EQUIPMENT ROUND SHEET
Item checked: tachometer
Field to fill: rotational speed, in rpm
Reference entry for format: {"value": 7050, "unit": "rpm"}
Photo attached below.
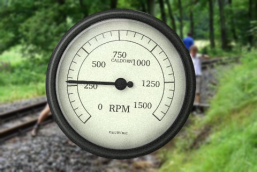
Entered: {"value": 275, "unit": "rpm"}
